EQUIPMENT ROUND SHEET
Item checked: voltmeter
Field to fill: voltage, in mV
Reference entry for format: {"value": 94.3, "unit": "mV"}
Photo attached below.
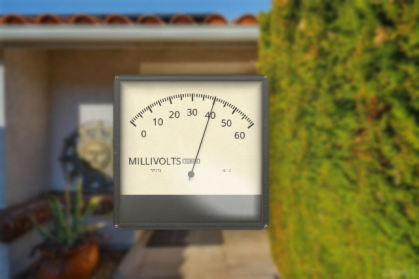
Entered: {"value": 40, "unit": "mV"}
